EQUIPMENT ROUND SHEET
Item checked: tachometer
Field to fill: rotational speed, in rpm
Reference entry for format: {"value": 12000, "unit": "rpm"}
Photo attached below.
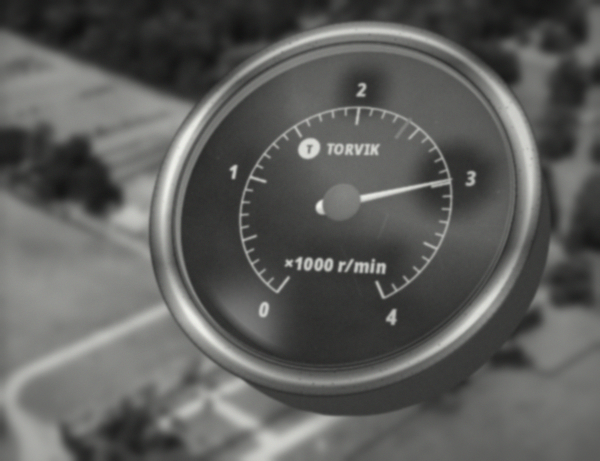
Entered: {"value": 3000, "unit": "rpm"}
